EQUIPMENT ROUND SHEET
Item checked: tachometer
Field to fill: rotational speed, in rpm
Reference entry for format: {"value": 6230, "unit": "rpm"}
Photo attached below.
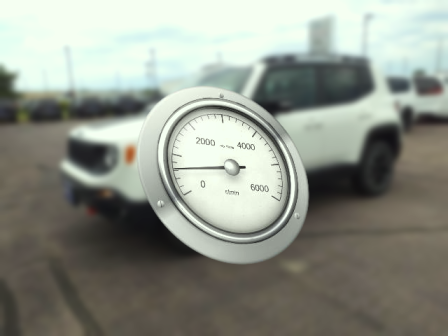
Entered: {"value": 600, "unit": "rpm"}
